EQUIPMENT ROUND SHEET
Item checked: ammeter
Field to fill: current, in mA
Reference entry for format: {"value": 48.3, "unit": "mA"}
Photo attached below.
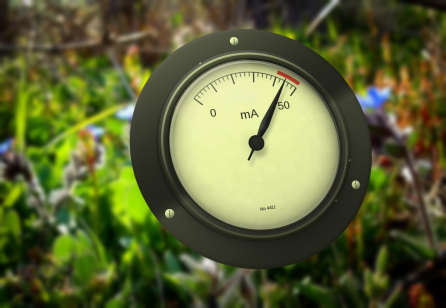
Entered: {"value": 44, "unit": "mA"}
